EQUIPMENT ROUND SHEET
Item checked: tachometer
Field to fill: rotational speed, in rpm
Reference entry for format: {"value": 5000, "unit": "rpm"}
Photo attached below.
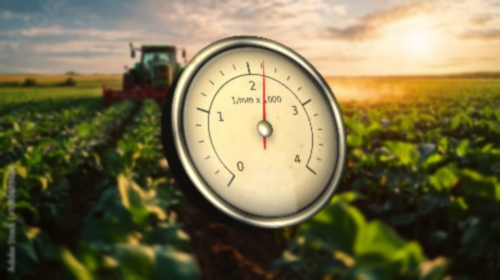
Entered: {"value": 2200, "unit": "rpm"}
